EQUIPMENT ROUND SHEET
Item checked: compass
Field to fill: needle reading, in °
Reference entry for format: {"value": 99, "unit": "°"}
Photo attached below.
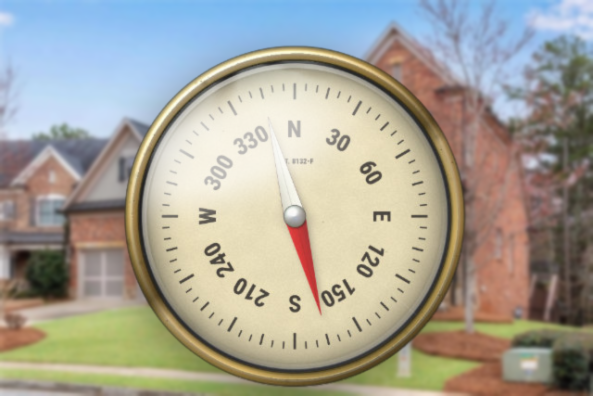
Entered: {"value": 165, "unit": "°"}
